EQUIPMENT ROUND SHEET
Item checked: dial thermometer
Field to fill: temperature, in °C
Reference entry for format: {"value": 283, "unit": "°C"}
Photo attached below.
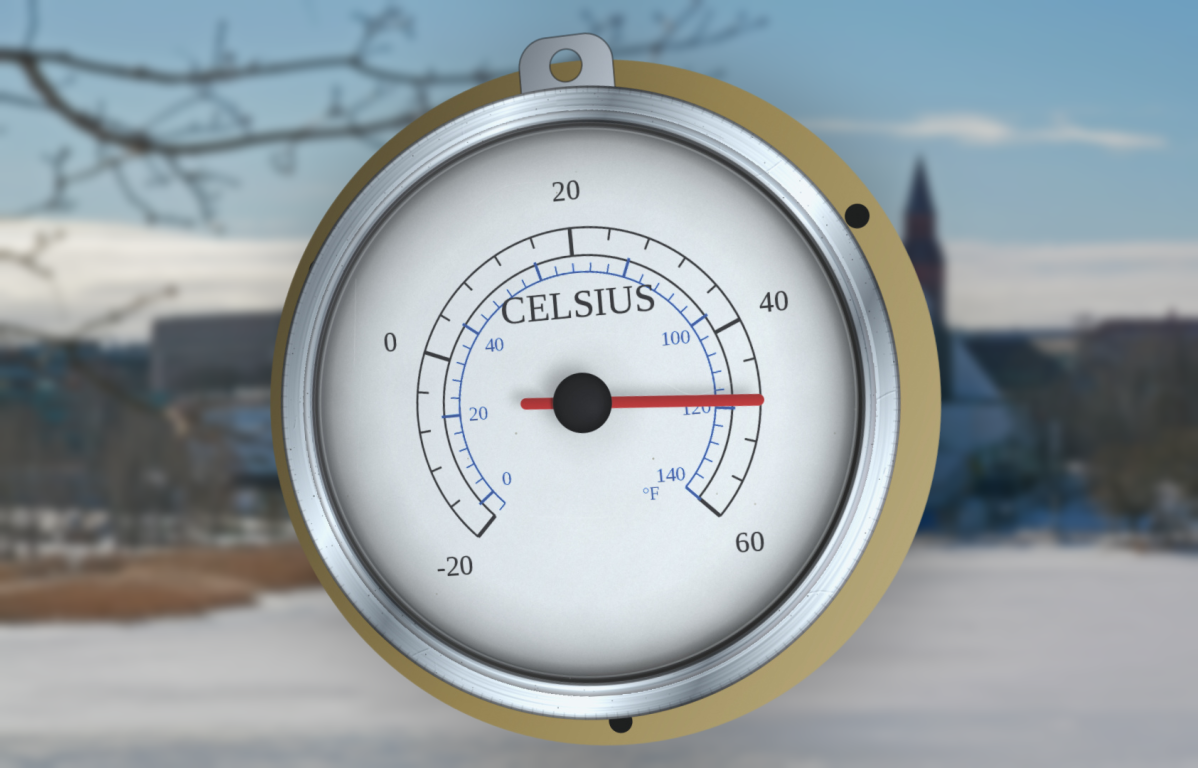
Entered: {"value": 48, "unit": "°C"}
